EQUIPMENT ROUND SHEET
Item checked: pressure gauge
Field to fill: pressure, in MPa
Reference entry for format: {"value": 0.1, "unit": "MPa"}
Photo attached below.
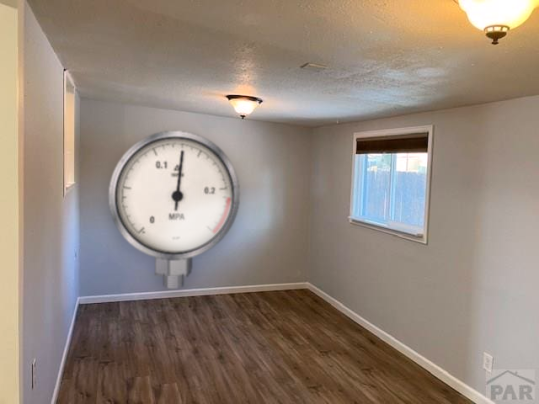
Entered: {"value": 0.13, "unit": "MPa"}
